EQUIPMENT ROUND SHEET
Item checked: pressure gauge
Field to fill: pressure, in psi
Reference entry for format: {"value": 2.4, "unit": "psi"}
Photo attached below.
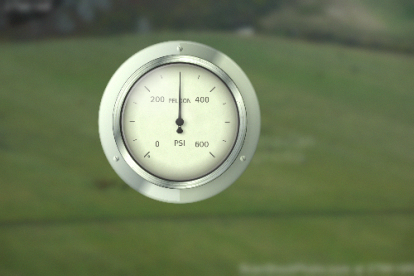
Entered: {"value": 300, "unit": "psi"}
